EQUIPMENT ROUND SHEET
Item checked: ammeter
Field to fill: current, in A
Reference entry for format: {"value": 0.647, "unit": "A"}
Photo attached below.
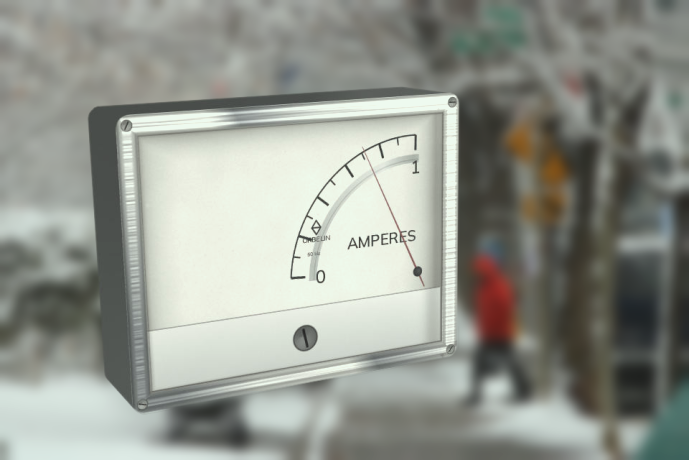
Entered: {"value": 0.7, "unit": "A"}
